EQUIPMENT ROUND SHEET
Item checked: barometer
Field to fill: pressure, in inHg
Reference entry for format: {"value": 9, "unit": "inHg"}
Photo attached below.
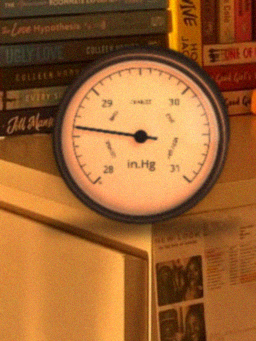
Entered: {"value": 28.6, "unit": "inHg"}
